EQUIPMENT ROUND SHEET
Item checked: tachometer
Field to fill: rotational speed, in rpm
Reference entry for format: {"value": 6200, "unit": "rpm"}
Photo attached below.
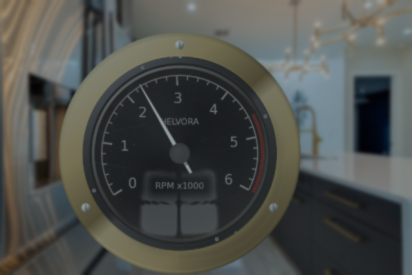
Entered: {"value": 2300, "unit": "rpm"}
